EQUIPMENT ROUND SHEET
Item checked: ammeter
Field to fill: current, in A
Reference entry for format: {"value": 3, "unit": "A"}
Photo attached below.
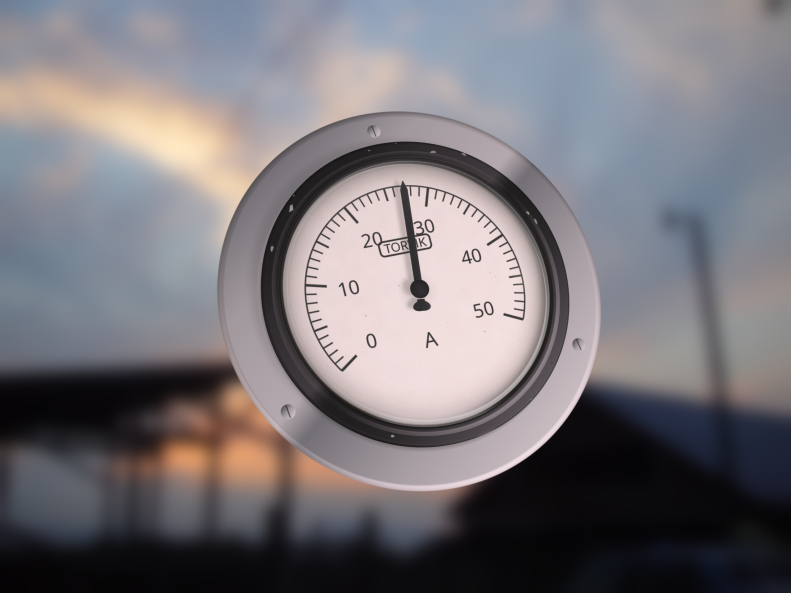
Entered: {"value": 27, "unit": "A"}
